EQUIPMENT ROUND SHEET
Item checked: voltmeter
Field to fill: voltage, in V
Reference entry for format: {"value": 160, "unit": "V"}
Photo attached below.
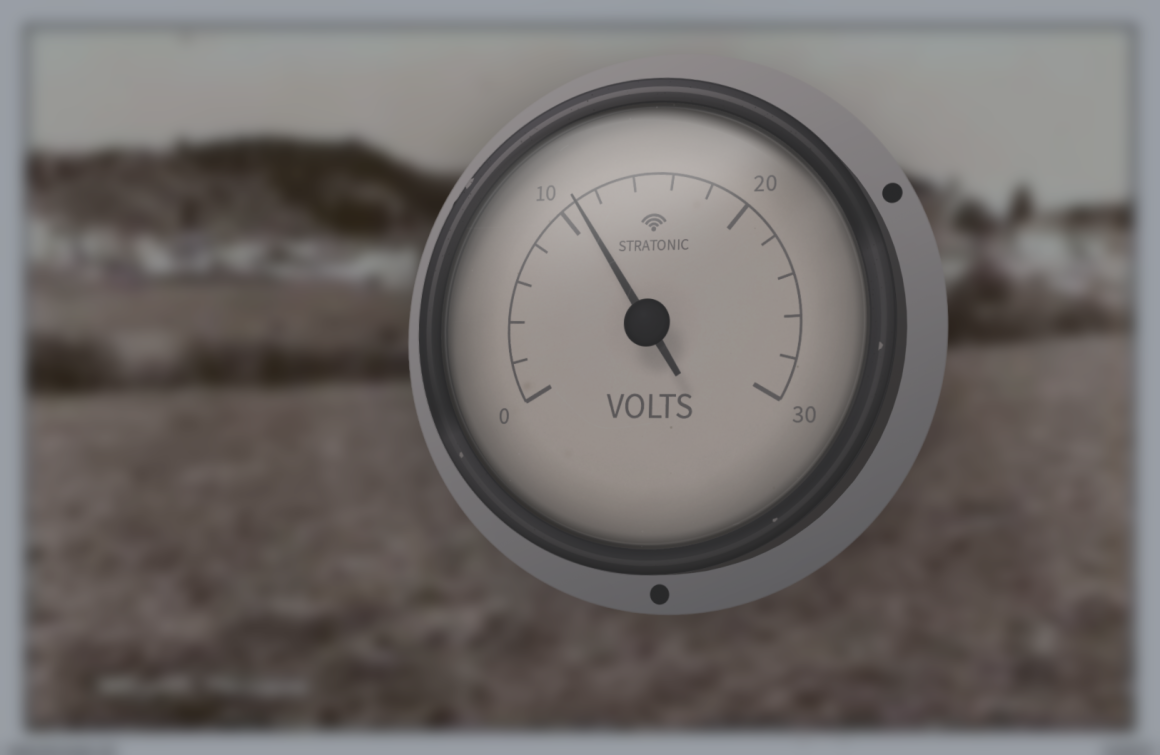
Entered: {"value": 11, "unit": "V"}
